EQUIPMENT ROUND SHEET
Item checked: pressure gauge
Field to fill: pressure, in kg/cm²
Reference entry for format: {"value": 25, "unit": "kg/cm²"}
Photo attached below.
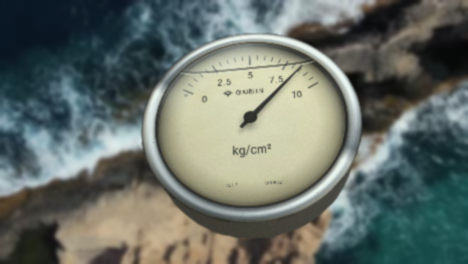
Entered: {"value": 8.5, "unit": "kg/cm²"}
